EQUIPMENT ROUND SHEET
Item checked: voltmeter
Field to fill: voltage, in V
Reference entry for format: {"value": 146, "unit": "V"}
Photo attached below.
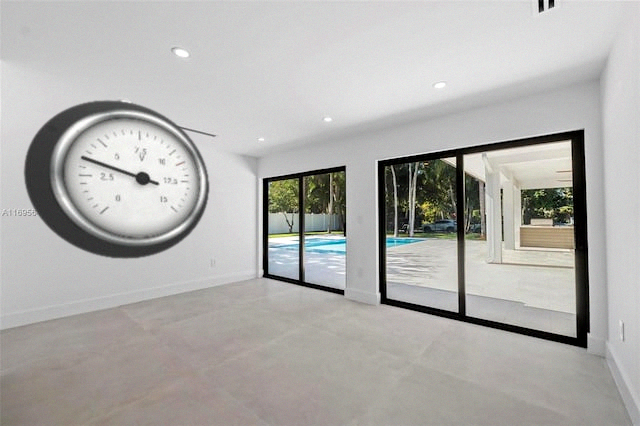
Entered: {"value": 3.5, "unit": "V"}
